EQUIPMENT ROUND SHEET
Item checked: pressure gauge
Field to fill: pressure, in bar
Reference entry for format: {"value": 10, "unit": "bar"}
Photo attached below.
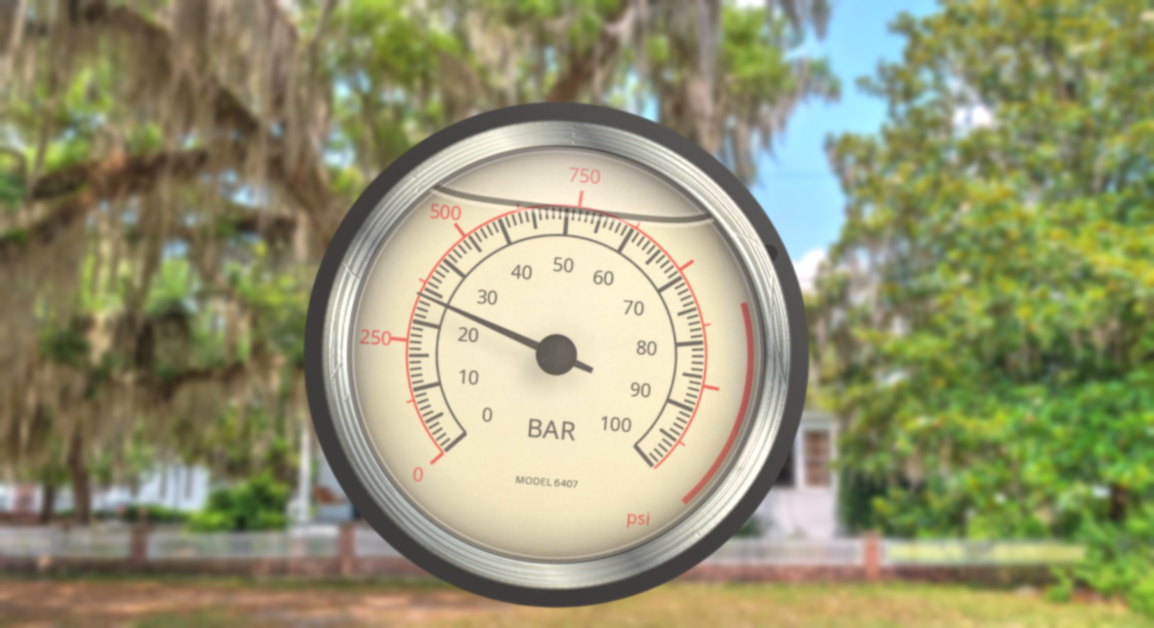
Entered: {"value": 24, "unit": "bar"}
